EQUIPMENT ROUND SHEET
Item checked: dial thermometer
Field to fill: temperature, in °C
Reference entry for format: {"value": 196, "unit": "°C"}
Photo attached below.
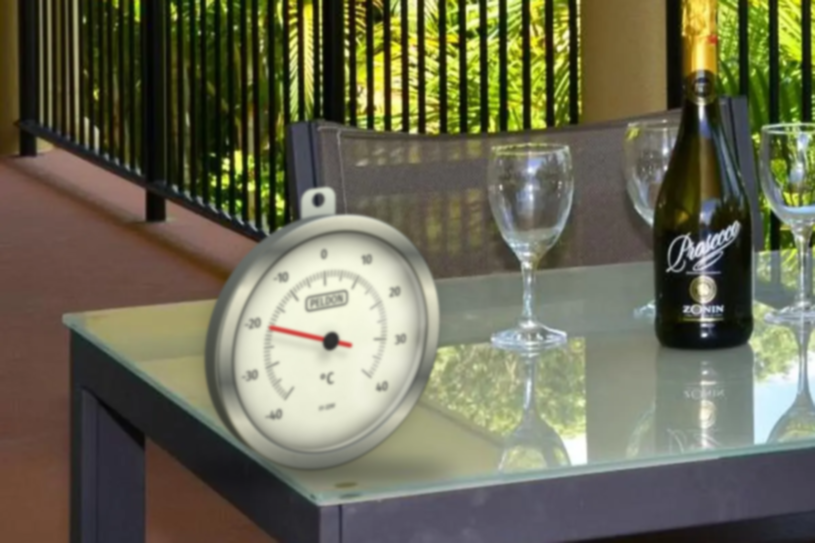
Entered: {"value": -20, "unit": "°C"}
